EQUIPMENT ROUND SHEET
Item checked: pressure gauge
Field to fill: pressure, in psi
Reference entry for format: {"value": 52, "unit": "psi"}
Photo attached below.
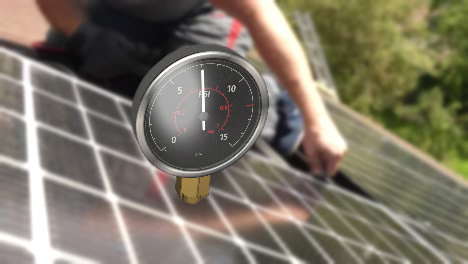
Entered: {"value": 7, "unit": "psi"}
